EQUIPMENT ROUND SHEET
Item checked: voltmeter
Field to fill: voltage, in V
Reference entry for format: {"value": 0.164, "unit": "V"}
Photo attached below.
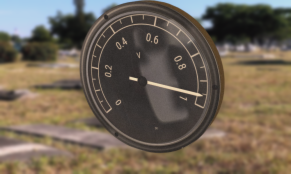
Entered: {"value": 0.95, "unit": "V"}
